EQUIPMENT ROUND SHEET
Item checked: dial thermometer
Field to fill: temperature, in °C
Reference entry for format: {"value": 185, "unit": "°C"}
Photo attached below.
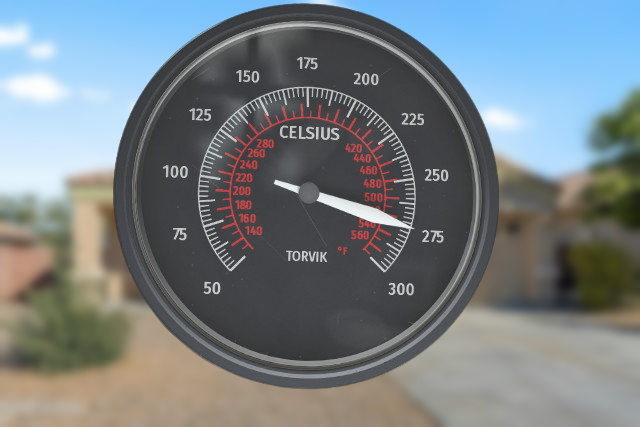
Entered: {"value": 275, "unit": "°C"}
